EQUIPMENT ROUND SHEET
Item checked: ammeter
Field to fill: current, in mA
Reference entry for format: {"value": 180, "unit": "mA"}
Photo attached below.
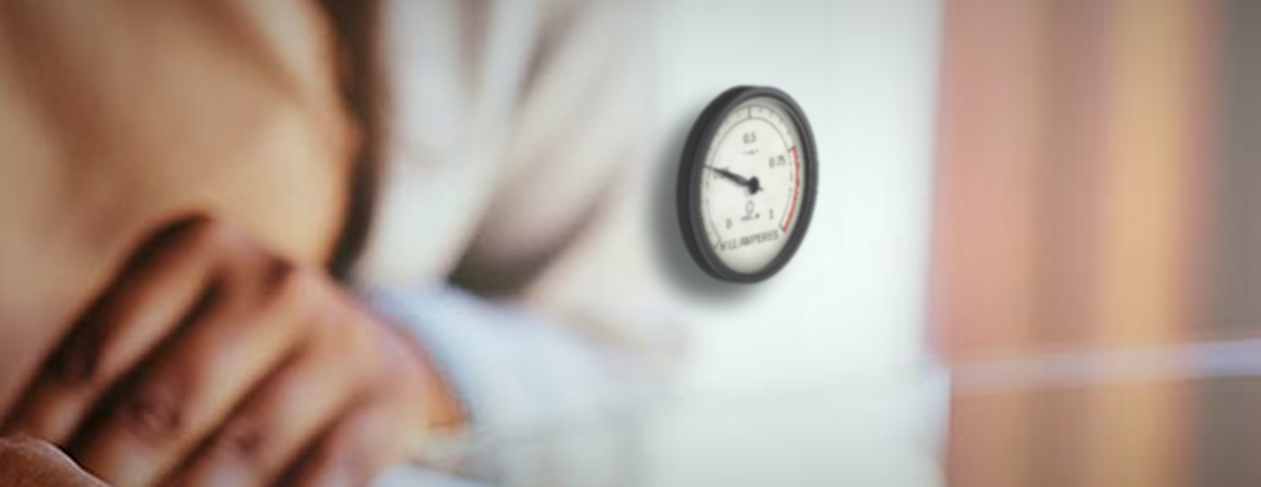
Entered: {"value": 0.25, "unit": "mA"}
